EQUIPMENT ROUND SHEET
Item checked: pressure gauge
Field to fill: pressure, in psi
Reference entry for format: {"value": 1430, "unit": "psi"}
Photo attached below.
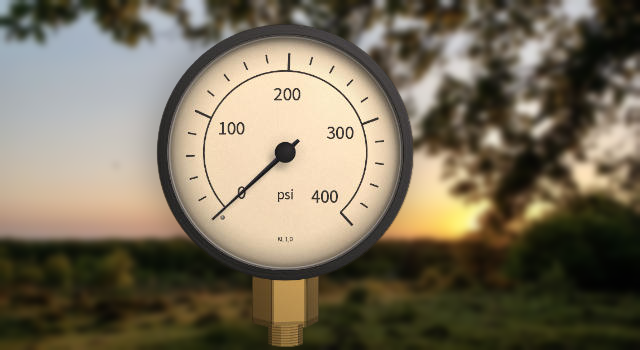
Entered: {"value": 0, "unit": "psi"}
